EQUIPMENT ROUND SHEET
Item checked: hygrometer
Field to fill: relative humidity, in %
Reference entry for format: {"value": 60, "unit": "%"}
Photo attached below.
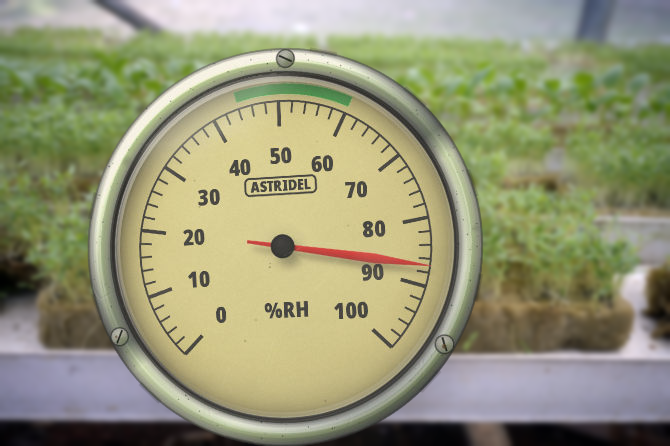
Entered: {"value": 87, "unit": "%"}
